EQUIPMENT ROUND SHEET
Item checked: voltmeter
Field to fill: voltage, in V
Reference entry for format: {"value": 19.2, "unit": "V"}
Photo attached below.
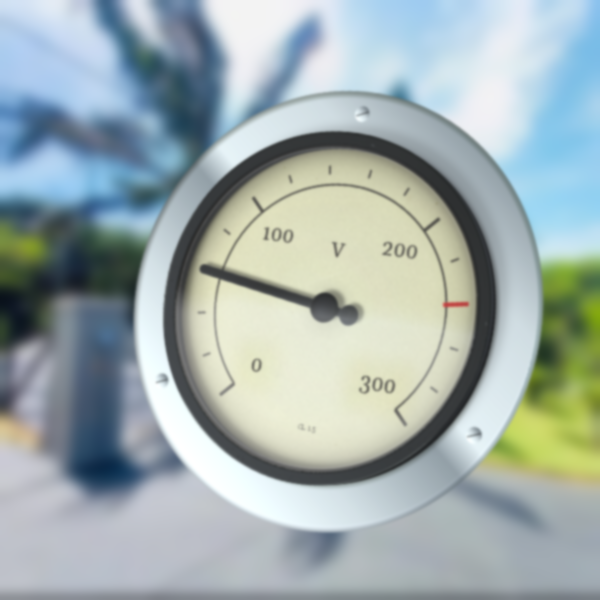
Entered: {"value": 60, "unit": "V"}
